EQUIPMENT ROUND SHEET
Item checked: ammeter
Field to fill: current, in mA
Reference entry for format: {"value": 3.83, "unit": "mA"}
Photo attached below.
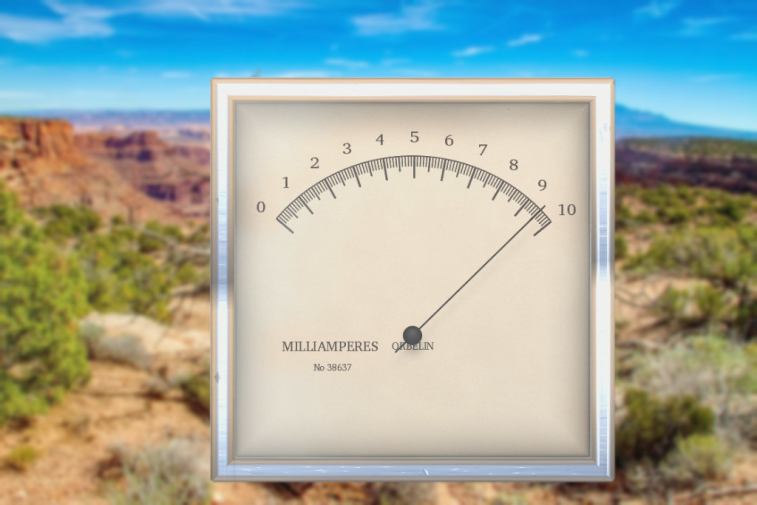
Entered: {"value": 9.5, "unit": "mA"}
